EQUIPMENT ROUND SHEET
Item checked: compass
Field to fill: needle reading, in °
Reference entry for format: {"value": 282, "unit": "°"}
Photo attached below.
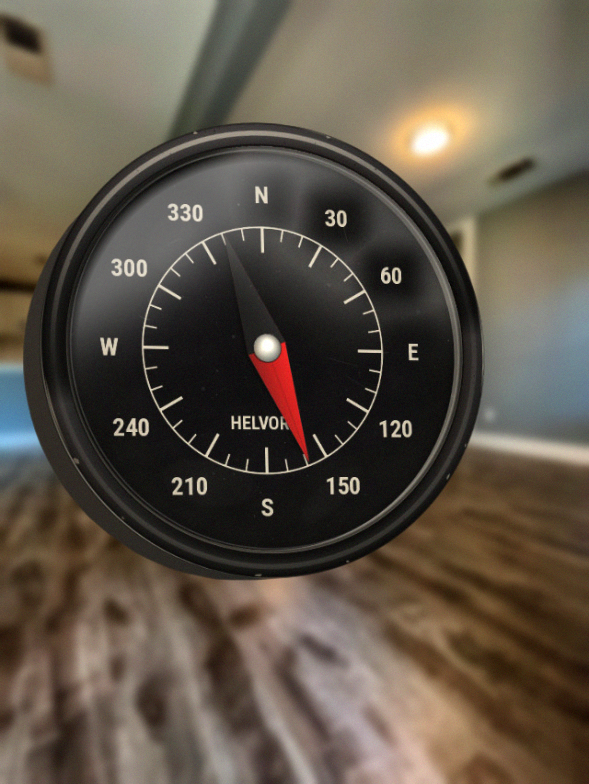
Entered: {"value": 160, "unit": "°"}
